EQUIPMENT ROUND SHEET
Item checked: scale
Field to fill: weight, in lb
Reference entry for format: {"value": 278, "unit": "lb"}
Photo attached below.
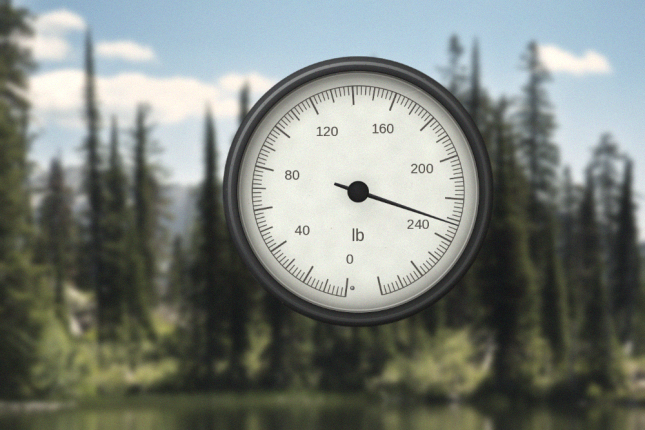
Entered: {"value": 232, "unit": "lb"}
